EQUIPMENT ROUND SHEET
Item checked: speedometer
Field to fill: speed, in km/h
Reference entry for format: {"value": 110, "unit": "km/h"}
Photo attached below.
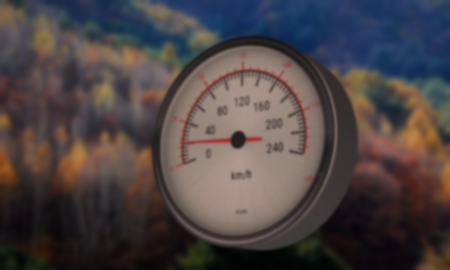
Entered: {"value": 20, "unit": "km/h"}
